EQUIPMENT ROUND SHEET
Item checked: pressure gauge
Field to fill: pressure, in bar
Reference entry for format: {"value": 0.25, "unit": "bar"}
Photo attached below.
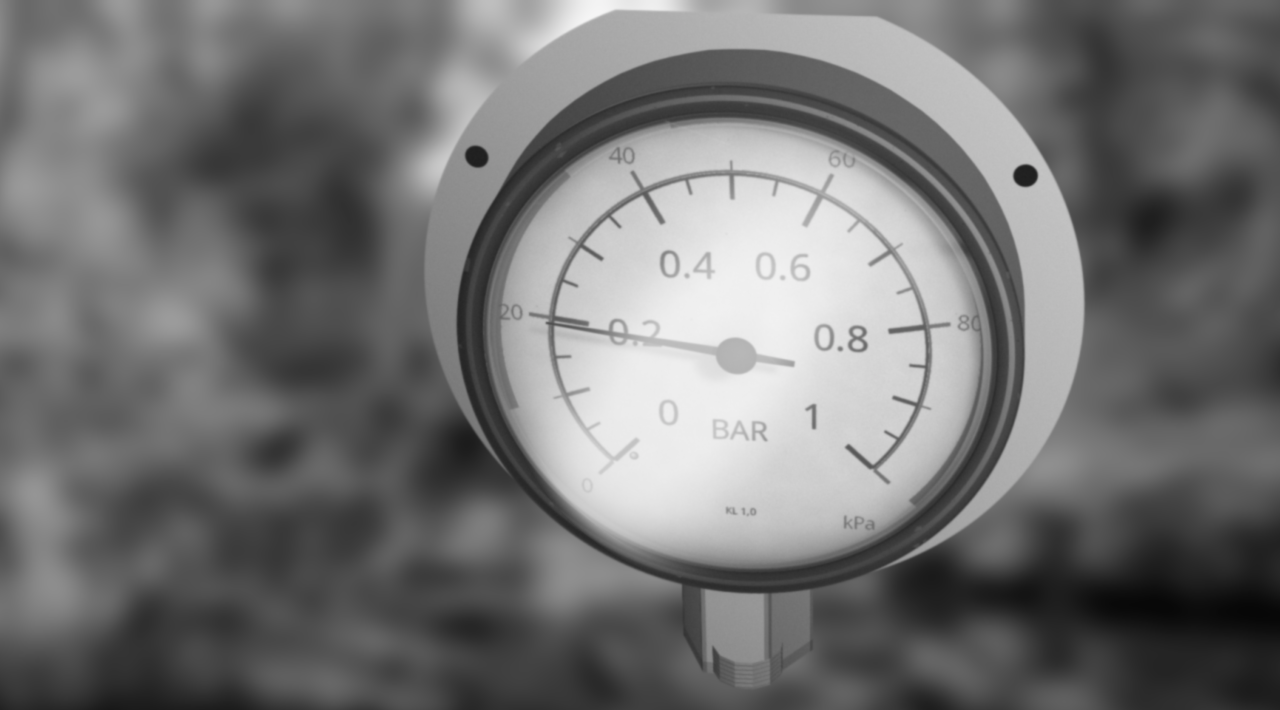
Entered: {"value": 0.2, "unit": "bar"}
